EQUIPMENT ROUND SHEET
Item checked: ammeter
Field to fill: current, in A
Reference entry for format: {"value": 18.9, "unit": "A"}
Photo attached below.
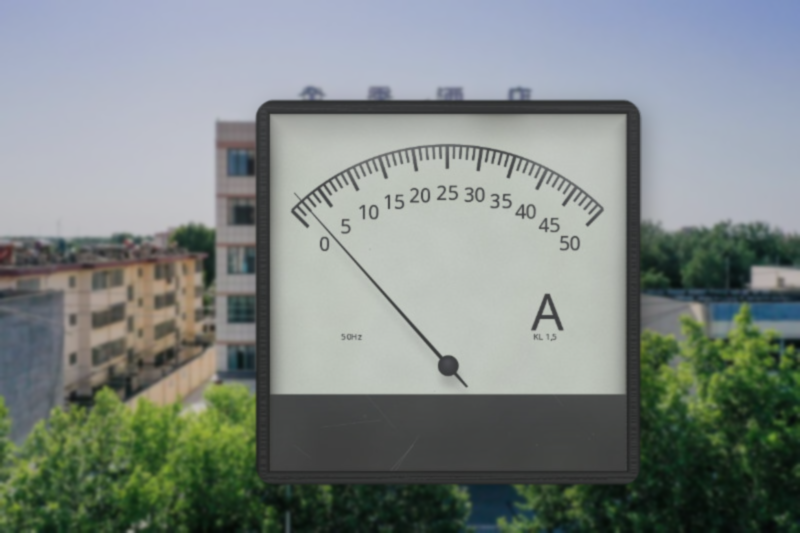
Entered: {"value": 2, "unit": "A"}
